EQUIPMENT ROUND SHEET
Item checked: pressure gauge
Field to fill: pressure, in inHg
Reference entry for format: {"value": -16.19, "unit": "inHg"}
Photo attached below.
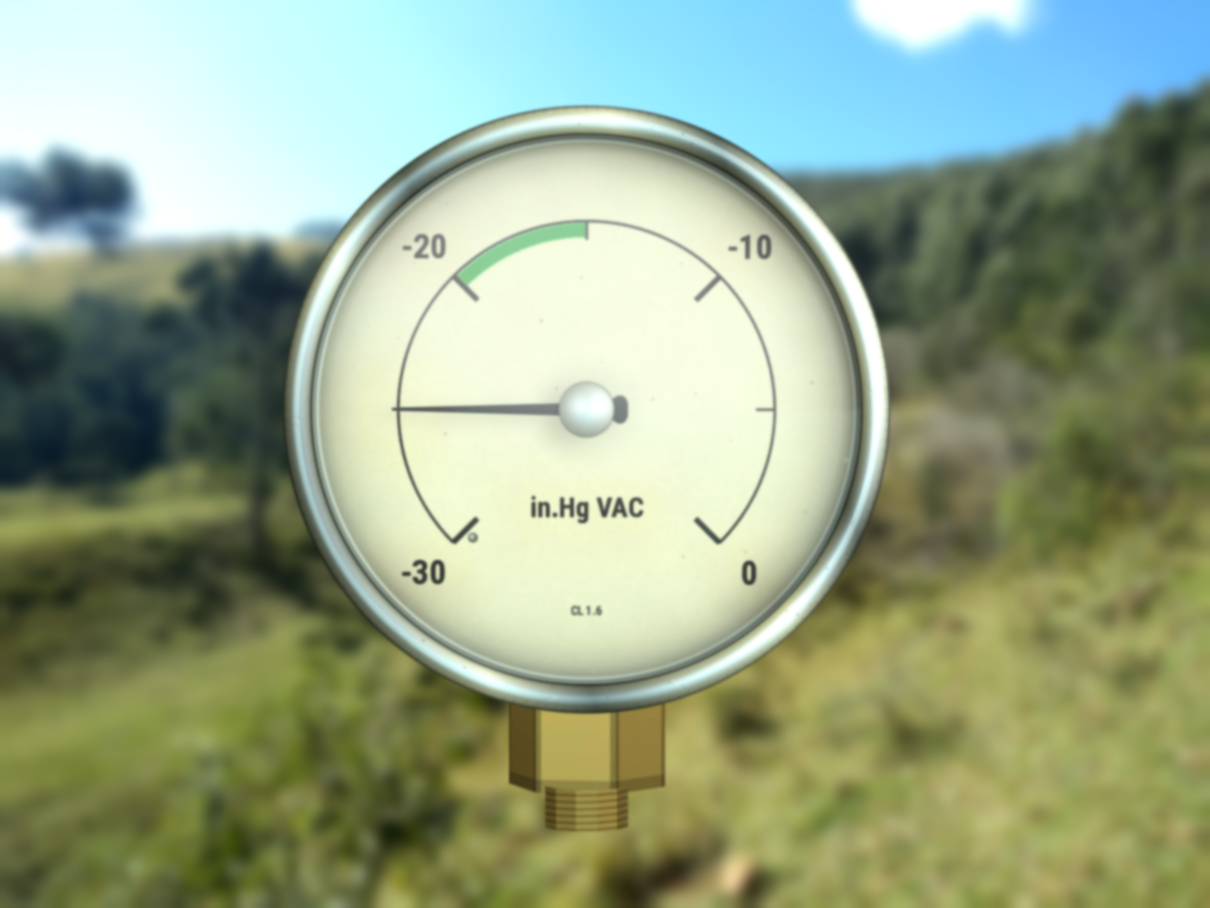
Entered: {"value": -25, "unit": "inHg"}
